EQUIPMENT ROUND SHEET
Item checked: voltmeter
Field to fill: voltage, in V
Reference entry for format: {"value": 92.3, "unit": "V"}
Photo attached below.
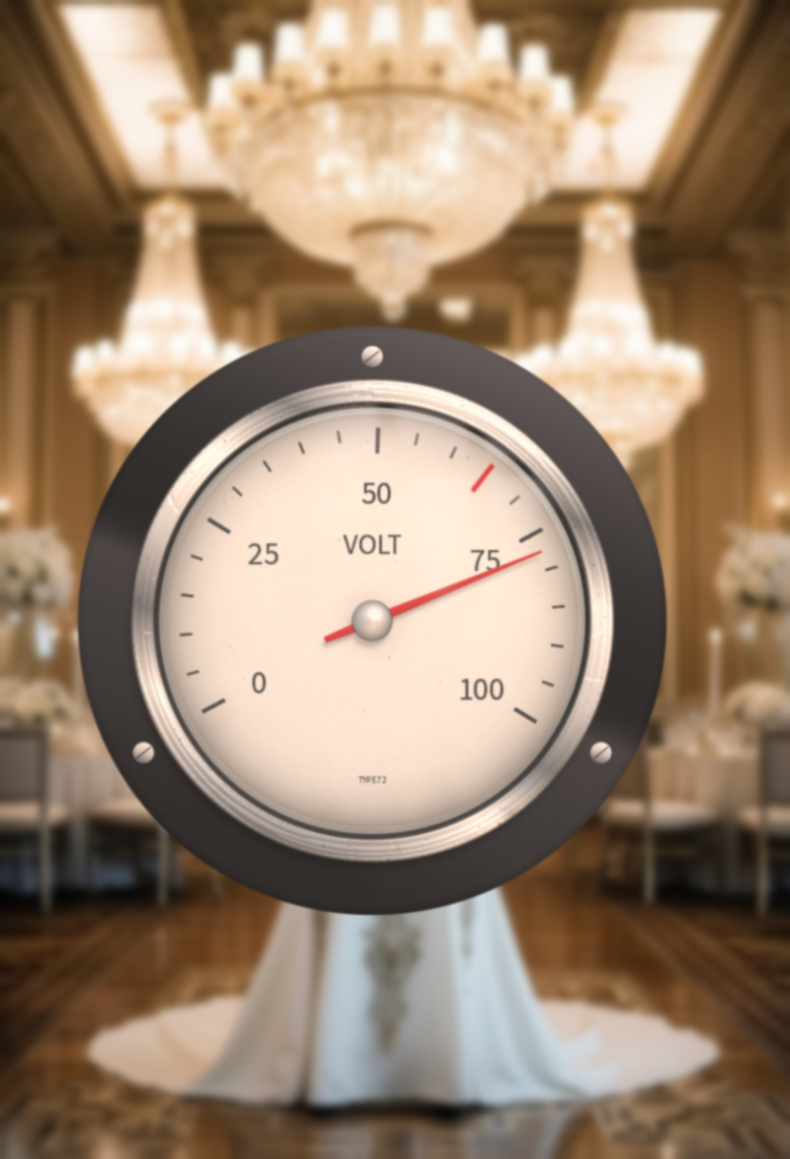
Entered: {"value": 77.5, "unit": "V"}
